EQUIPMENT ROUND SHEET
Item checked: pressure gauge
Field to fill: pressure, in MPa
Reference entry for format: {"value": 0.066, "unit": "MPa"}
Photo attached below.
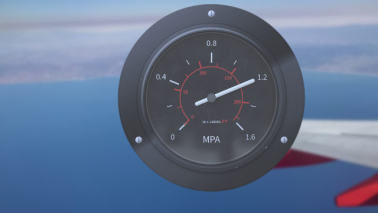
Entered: {"value": 1.2, "unit": "MPa"}
